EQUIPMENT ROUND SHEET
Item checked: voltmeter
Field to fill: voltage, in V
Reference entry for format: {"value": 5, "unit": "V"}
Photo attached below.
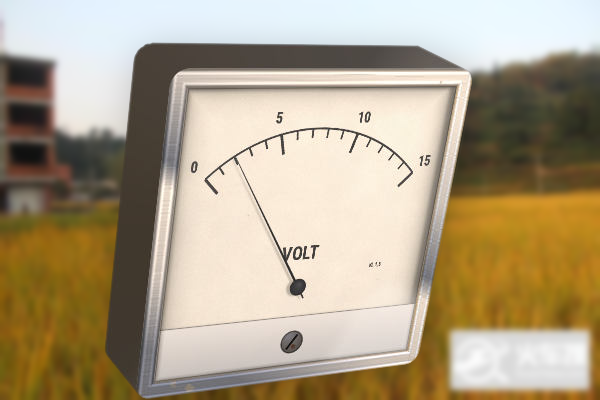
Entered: {"value": 2, "unit": "V"}
